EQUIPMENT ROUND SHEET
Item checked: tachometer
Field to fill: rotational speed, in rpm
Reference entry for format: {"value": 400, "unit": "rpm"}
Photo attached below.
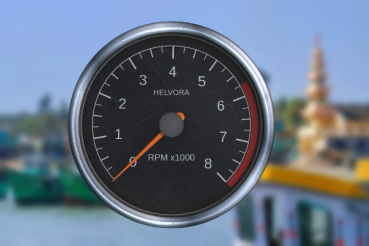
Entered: {"value": 0, "unit": "rpm"}
